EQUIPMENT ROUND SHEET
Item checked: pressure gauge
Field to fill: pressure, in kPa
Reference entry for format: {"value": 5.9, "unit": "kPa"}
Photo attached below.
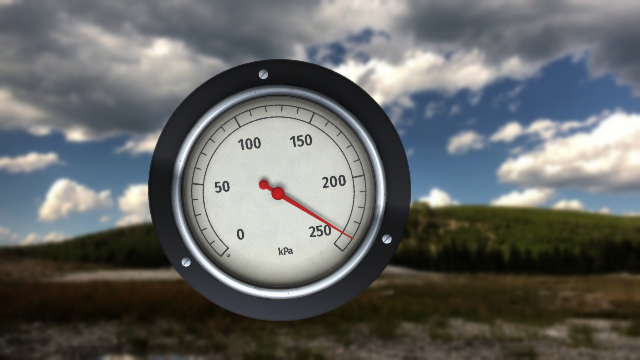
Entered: {"value": 240, "unit": "kPa"}
